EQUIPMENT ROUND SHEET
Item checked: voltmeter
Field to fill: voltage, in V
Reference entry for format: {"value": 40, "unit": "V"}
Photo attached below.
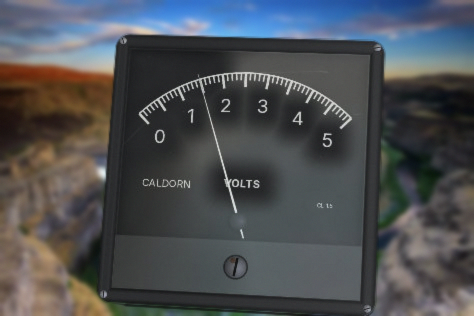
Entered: {"value": 1.5, "unit": "V"}
